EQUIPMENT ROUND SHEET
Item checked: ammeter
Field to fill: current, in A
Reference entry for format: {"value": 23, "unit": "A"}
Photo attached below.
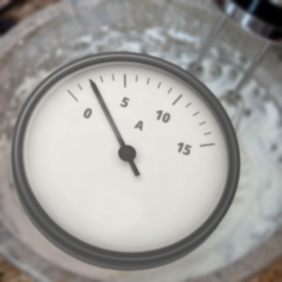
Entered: {"value": 2, "unit": "A"}
